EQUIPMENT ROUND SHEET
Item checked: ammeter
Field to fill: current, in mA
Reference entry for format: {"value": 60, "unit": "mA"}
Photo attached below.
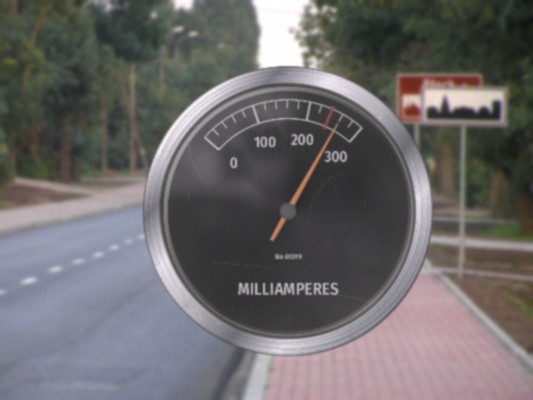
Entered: {"value": 260, "unit": "mA"}
